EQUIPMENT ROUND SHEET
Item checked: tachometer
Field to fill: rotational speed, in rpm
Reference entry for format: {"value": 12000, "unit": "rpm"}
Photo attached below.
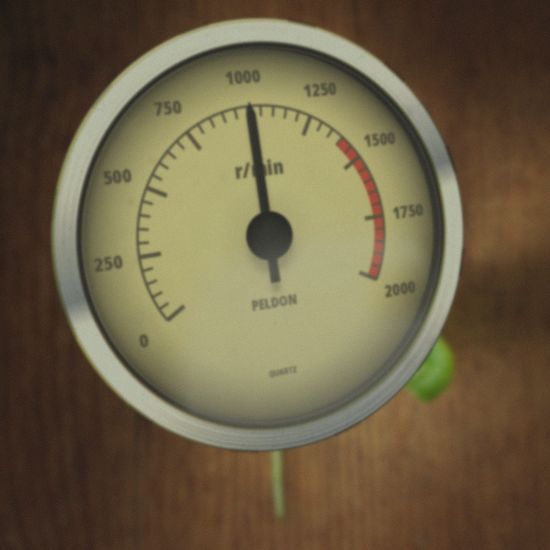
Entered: {"value": 1000, "unit": "rpm"}
